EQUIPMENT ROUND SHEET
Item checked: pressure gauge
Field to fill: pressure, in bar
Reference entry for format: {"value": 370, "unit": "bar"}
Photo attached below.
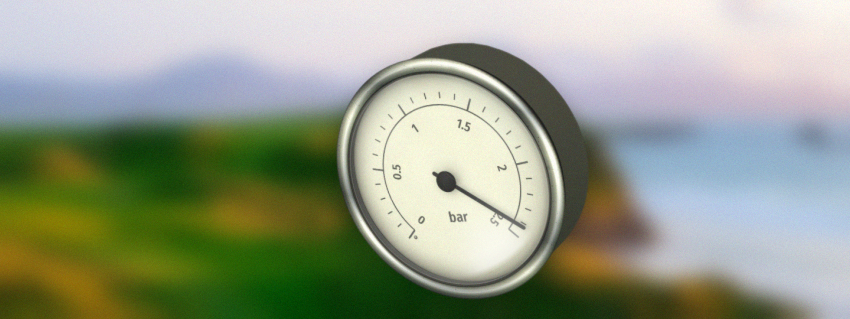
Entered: {"value": 2.4, "unit": "bar"}
